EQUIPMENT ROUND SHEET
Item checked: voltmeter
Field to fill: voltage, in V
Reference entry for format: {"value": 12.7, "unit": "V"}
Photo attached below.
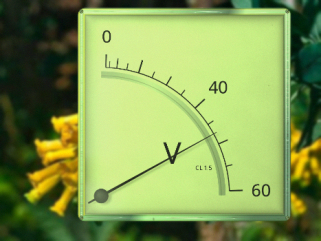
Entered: {"value": 47.5, "unit": "V"}
